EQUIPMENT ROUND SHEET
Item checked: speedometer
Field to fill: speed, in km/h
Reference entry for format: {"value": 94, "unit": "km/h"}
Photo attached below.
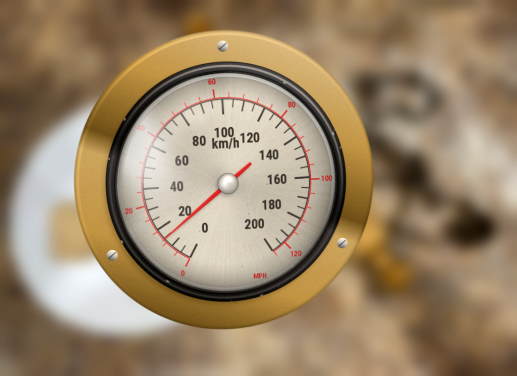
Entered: {"value": 15, "unit": "km/h"}
